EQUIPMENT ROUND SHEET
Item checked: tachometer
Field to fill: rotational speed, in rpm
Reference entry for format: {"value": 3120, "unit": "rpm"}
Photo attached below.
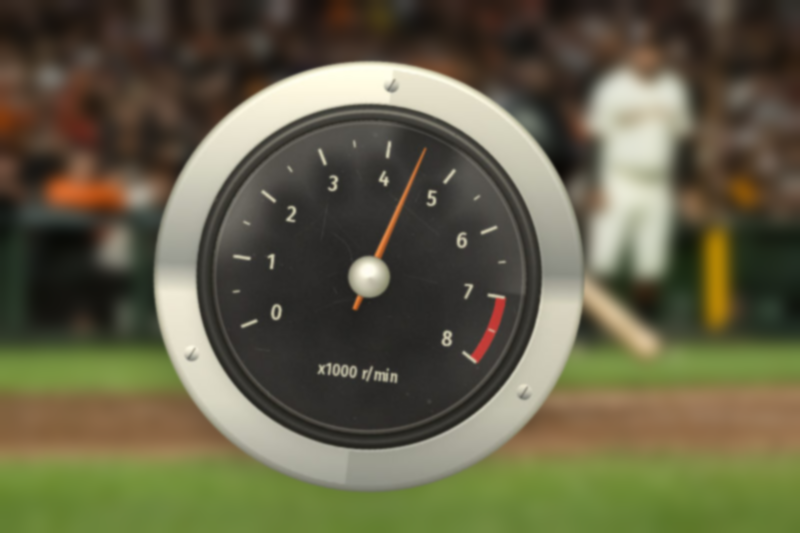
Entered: {"value": 4500, "unit": "rpm"}
